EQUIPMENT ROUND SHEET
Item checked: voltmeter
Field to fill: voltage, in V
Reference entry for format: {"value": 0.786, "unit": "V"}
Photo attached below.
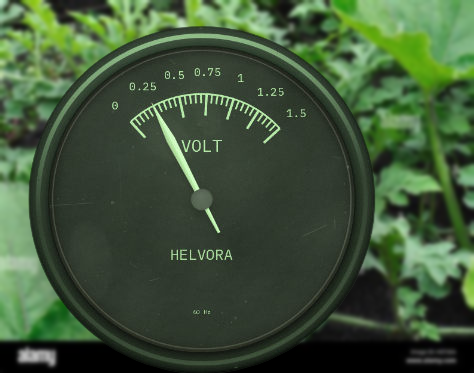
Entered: {"value": 0.25, "unit": "V"}
